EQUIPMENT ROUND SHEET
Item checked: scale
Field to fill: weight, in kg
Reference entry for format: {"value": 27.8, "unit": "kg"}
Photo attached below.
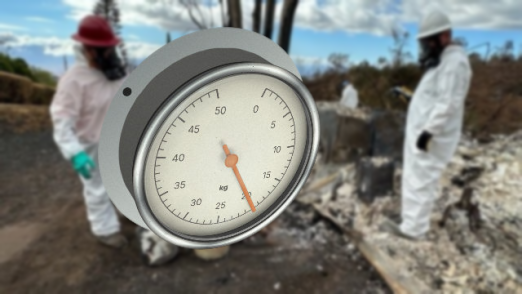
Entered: {"value": 20, "unit": "kg"}
